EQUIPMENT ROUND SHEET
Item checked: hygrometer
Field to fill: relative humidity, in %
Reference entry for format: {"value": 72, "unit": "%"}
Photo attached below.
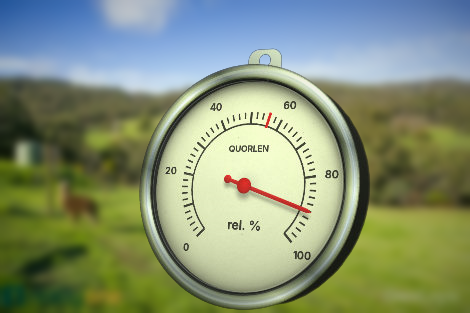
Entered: {"value": 90, "unit": "%"}
